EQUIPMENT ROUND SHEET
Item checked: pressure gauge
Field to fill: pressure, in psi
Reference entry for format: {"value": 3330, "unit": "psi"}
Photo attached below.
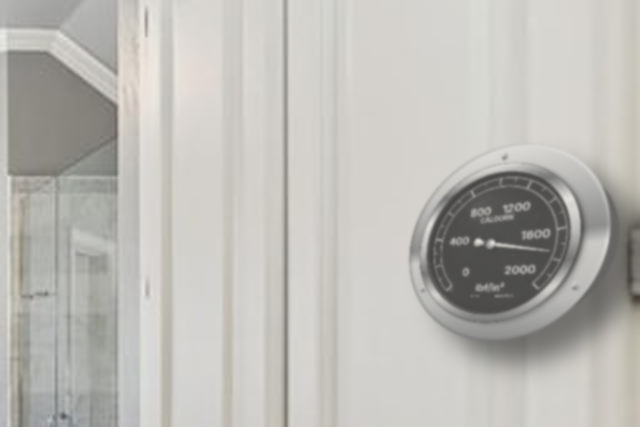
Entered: {"value": 1750, "unit": "psi"}
